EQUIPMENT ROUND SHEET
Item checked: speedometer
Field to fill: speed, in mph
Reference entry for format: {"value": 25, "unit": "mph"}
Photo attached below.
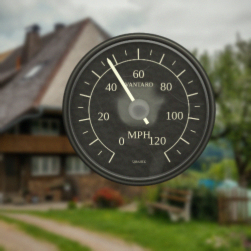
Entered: {"value": 47.5, "unit": "mph"}
